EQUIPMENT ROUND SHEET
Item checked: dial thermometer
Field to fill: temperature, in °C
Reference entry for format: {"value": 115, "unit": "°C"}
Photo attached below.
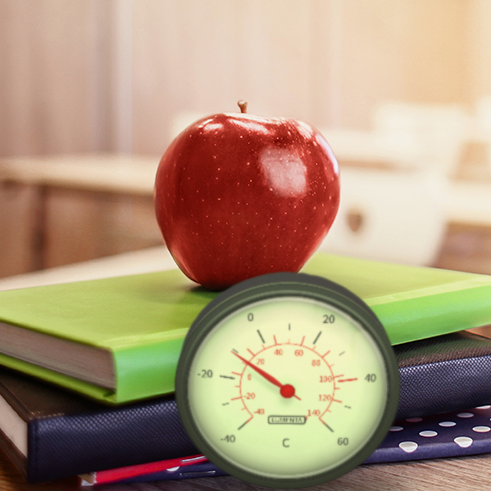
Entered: {"value": -10, "unit": "°C"}
